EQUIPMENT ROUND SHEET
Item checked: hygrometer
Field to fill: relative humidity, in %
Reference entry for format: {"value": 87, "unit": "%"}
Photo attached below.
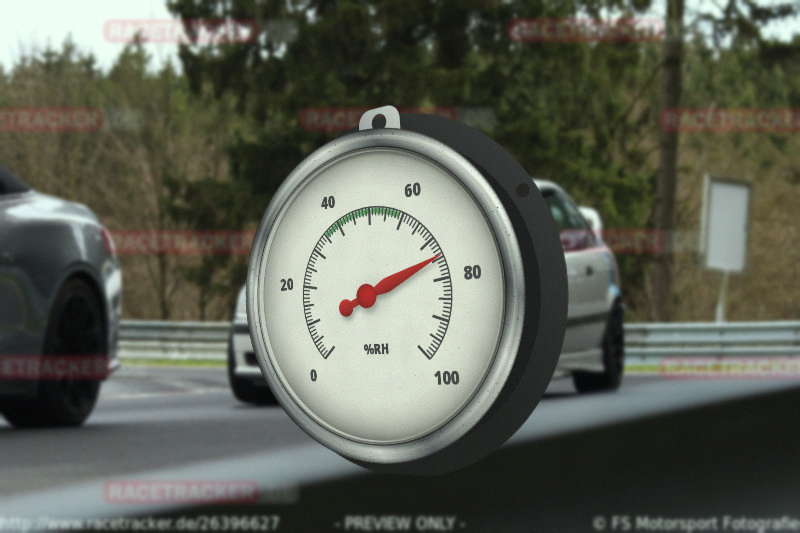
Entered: {"value": 75, "unit": "%"}
